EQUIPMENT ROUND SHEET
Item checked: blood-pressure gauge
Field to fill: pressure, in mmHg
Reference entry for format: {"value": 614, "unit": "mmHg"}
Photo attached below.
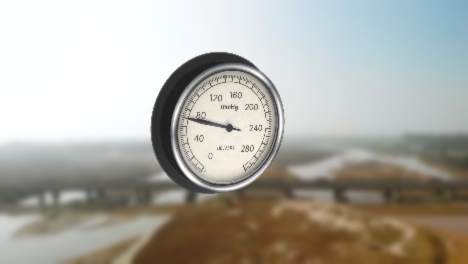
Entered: {"value": 70, "unit": "mmHg"}
